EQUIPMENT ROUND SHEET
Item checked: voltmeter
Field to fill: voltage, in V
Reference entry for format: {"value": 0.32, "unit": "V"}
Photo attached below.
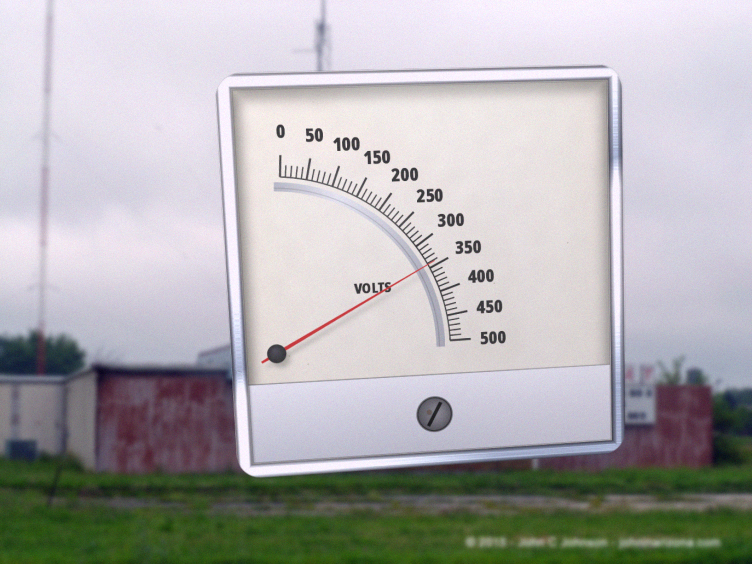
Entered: {"value": 340, "unit": "V"}
